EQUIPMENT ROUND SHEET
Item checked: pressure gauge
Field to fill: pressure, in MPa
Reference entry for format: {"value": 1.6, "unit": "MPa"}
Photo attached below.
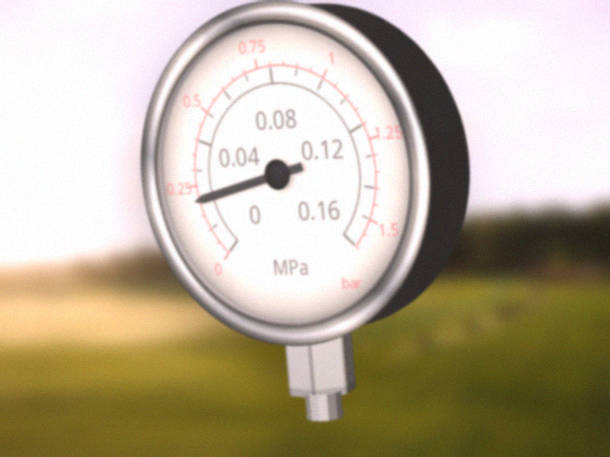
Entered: {"value": 0.02, "unit": "MPa"}
